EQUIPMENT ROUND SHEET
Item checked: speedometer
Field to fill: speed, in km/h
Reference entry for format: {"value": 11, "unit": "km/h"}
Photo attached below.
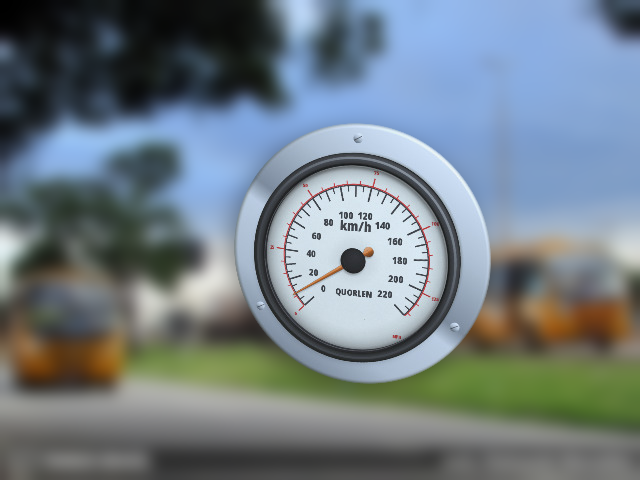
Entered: {"value": 10, "unit": "km/h"}
